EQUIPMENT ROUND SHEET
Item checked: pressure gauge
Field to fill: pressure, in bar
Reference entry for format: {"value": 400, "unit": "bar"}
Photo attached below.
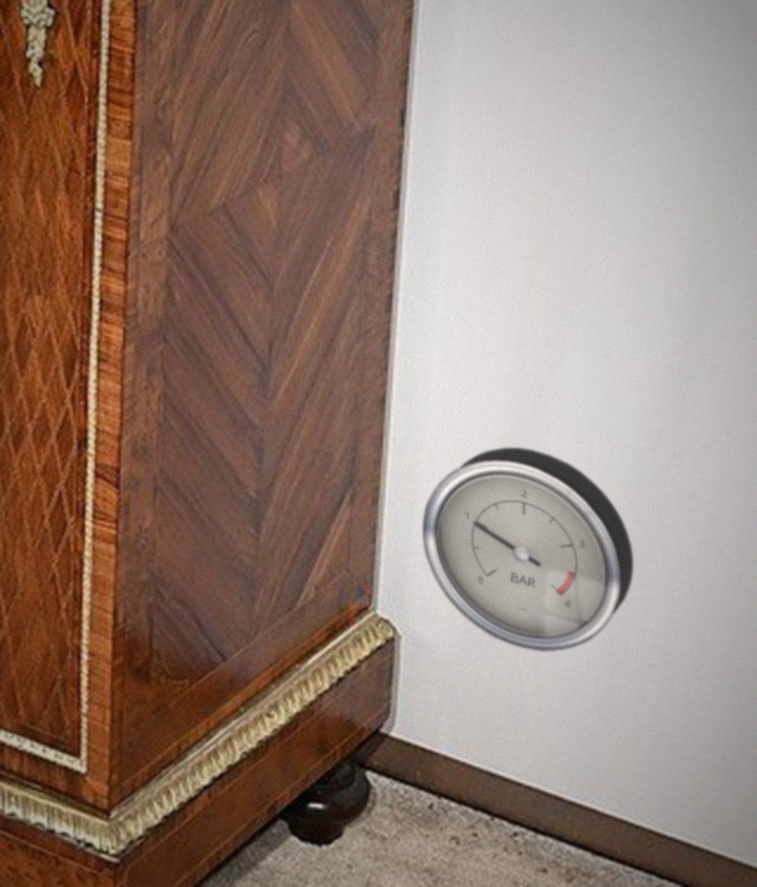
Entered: {"value": 1, "unit": "bar"}
